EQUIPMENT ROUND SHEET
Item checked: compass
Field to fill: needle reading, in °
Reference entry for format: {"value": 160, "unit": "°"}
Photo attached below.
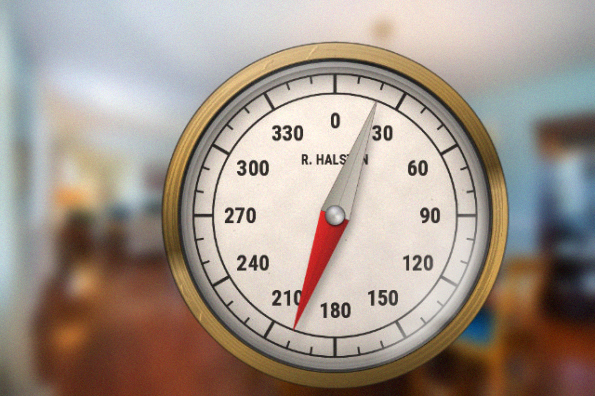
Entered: {"value": 200, "unit": "°"}
